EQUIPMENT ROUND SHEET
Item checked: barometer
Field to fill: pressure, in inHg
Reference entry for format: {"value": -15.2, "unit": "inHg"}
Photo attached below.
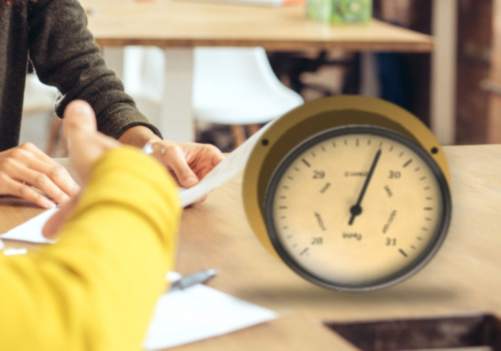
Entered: {"value": 29.7, "unit": "inHg"}
